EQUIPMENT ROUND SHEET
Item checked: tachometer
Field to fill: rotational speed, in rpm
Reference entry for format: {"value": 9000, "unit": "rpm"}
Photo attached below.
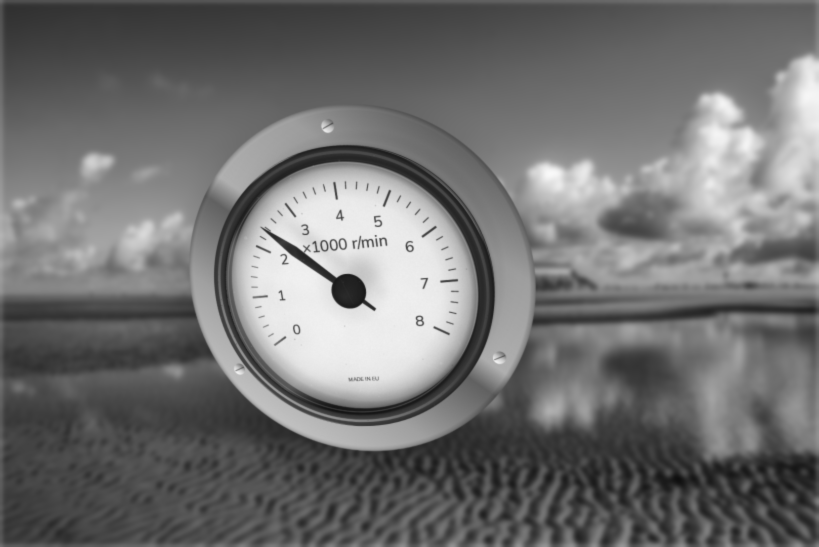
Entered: {"value": 2400, "unit": "rpm"}
